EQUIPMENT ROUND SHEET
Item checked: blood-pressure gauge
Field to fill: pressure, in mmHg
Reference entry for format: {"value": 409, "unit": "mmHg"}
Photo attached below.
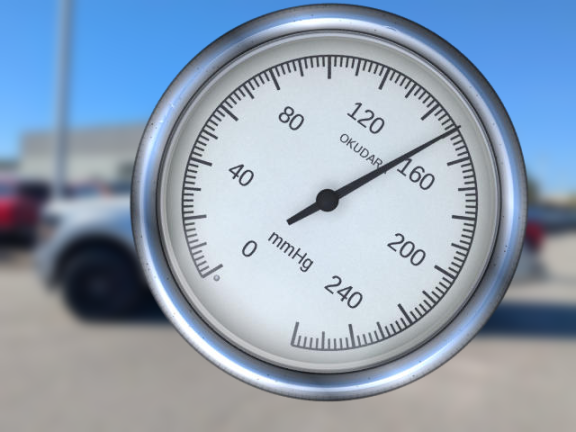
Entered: {"value": 150, "unit": "mmHg"}
